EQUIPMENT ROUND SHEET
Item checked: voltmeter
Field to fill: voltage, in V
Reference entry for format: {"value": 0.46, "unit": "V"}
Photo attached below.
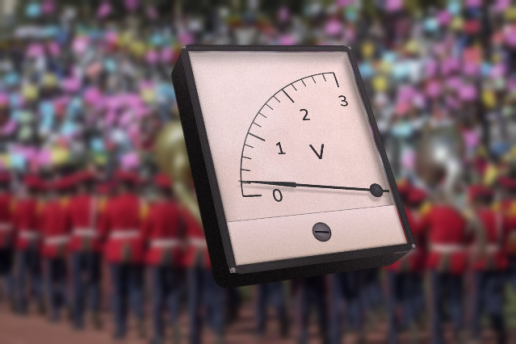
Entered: {"value": 0.2, "unit": "V"}
